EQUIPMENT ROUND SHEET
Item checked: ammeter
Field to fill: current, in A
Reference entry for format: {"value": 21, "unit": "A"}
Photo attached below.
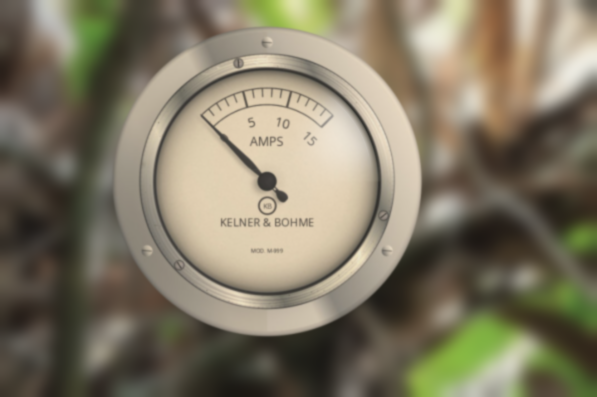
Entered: {"value": 0, "unit": "A"}
